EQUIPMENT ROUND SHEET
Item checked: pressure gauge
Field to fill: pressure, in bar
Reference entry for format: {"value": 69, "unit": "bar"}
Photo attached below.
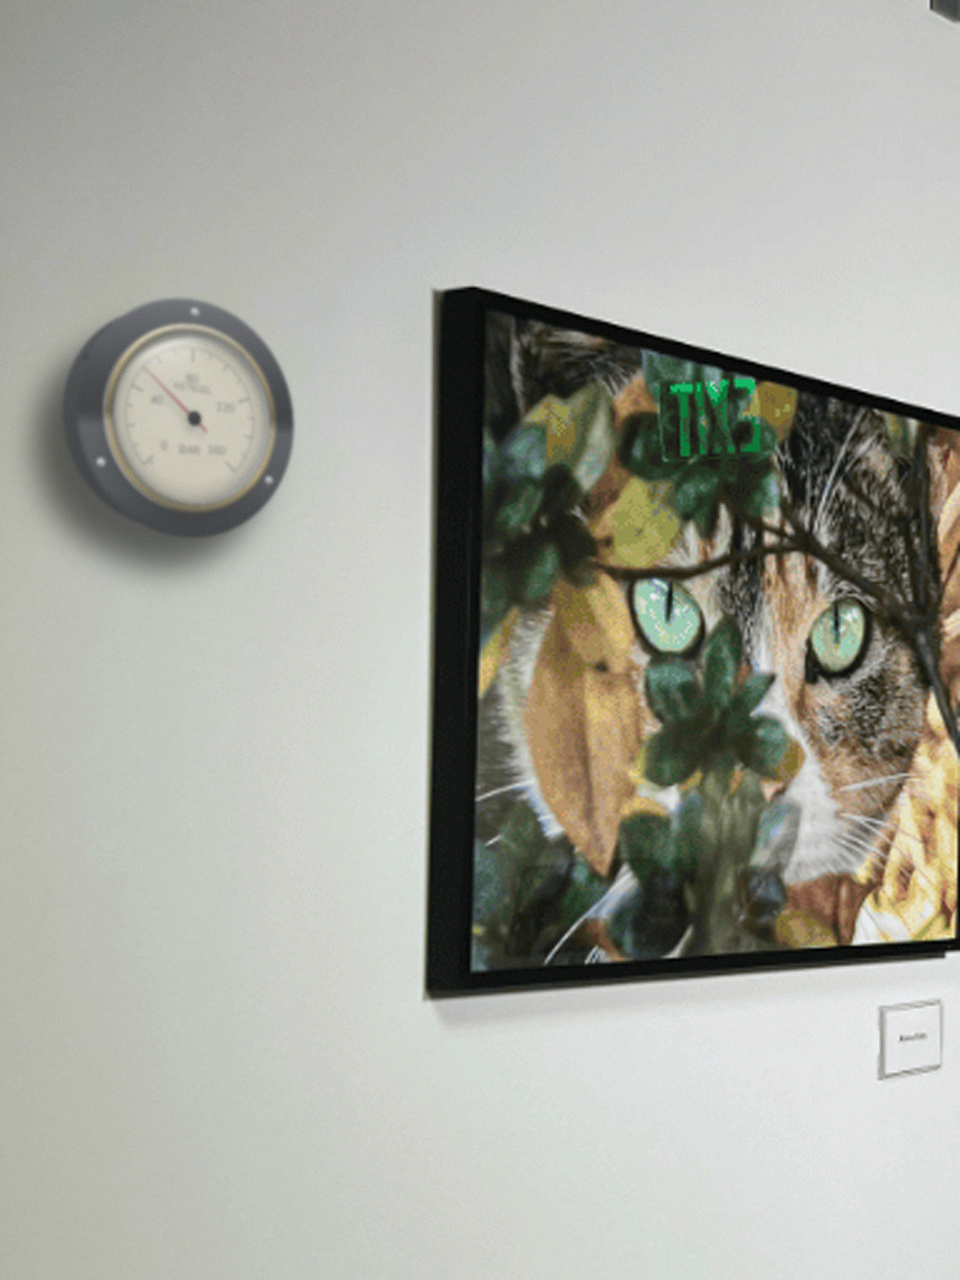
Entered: {"value": 50, "unit": "bar"}
